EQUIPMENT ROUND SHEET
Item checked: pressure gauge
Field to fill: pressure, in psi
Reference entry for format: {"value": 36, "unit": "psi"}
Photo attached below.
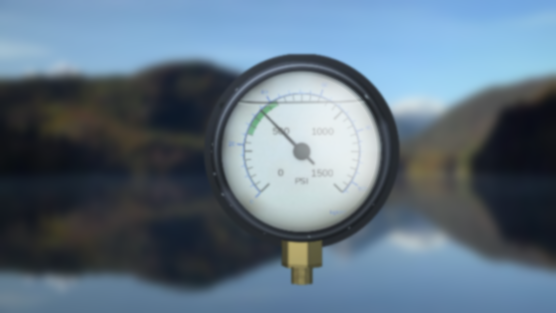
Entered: {"value": 500, "unit": "psi"}
